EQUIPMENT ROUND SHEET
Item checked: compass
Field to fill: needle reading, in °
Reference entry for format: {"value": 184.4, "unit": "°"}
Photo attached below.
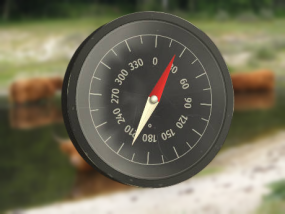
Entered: {"value": 22.5, "unit": "°"}
